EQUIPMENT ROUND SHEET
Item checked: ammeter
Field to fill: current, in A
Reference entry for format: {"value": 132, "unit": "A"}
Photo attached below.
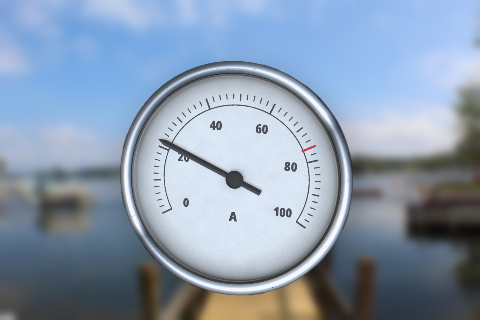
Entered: {"value": 22, "unit": "A"}
